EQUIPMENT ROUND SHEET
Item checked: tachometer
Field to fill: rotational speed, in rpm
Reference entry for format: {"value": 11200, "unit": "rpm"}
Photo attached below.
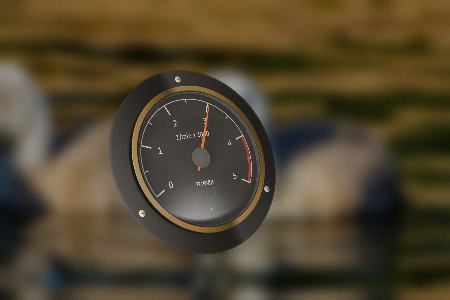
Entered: {"value": 3000, "unit": "rpm"}
